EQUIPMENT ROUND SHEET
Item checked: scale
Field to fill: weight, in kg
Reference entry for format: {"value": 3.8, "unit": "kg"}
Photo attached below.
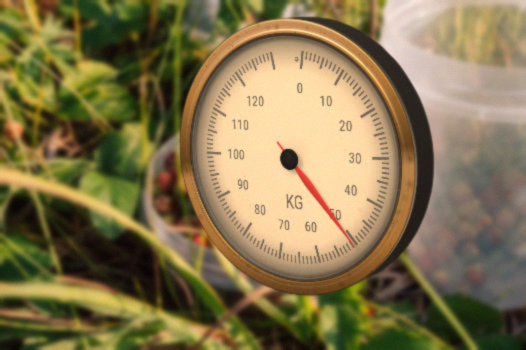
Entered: {"value": 50, "unit": "kg"}
